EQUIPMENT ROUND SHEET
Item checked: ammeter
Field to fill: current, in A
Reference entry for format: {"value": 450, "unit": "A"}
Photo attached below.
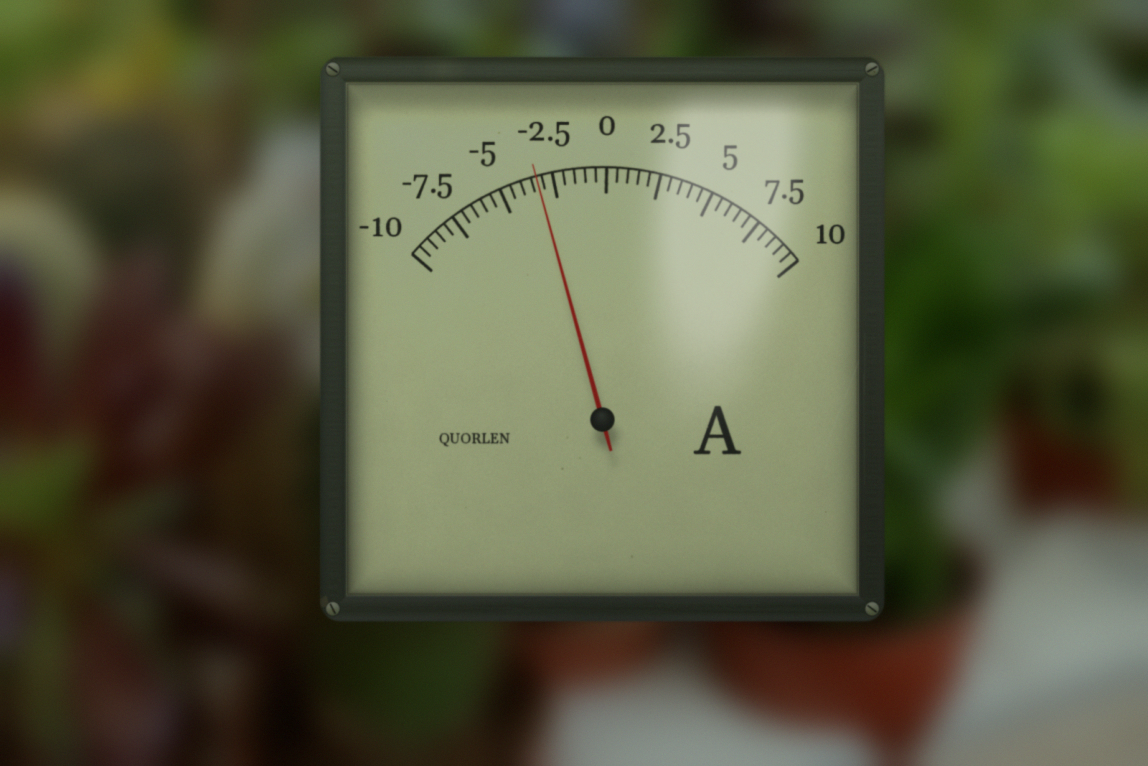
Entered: {"value": -3.25, "unit": "A"}
